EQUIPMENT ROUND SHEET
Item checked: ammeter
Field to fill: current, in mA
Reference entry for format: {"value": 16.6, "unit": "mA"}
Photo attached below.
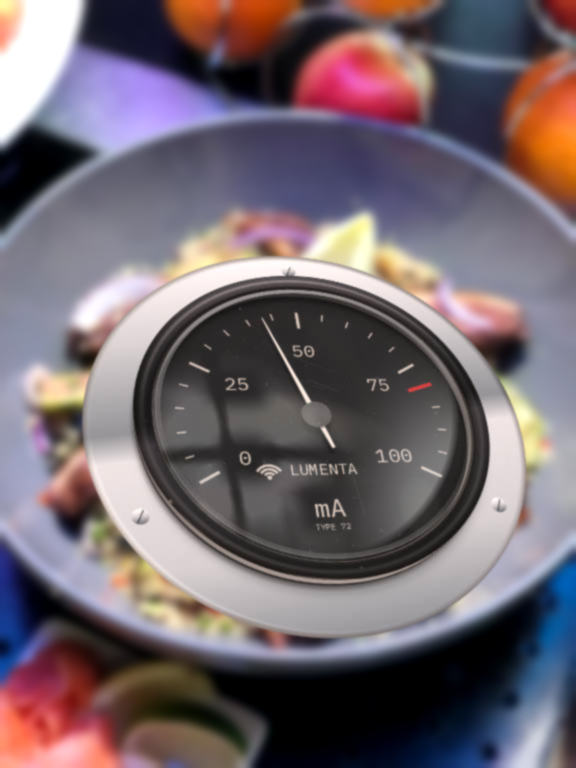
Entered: {"value": 42.5, "unit": "mA"}
